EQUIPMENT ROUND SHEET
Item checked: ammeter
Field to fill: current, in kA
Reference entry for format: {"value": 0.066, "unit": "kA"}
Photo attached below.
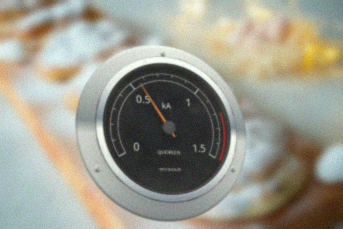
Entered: {"value": 0.55, "unit": "kA"}
